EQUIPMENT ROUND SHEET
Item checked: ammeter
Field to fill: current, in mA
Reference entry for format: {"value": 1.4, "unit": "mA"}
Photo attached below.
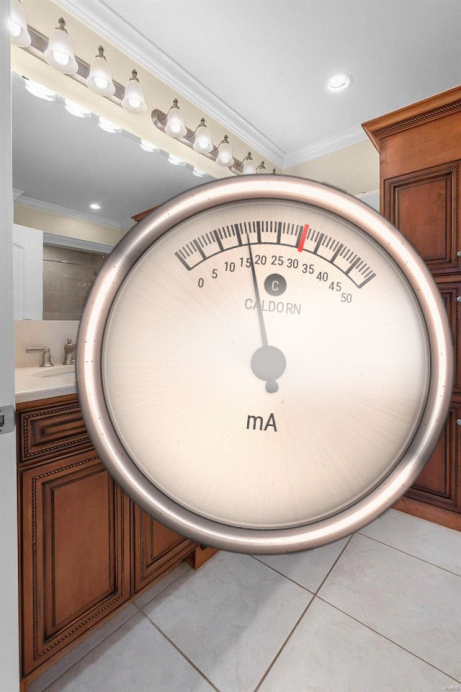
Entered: {"value": 17, "unit": "mA"}
